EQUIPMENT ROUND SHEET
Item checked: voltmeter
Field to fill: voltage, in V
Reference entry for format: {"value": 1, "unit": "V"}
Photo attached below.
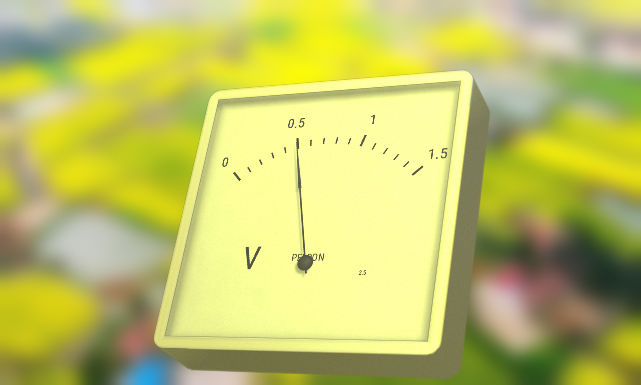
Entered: {"value": 0.5, "unit": "V"}
